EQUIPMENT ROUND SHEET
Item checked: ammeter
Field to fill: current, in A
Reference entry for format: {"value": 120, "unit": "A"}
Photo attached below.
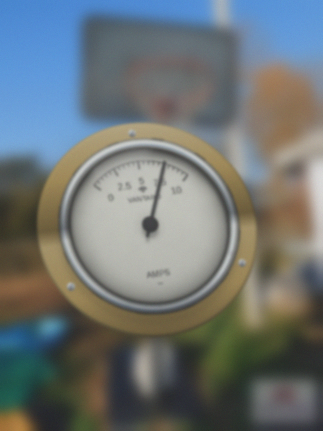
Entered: {"value": 7.5, "unit": "A"}
